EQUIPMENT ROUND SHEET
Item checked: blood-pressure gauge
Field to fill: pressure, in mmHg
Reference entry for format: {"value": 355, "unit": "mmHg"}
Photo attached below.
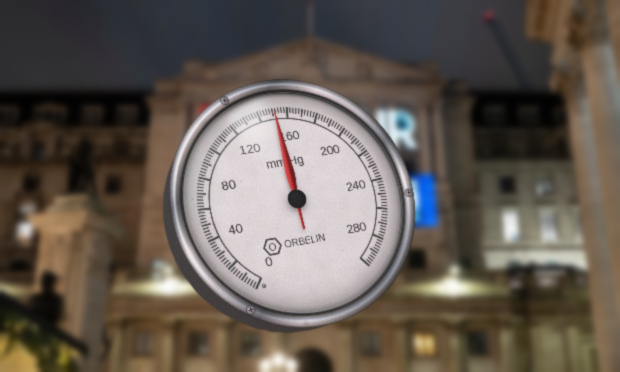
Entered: {"value": 150, "unit": "mmHg"}
